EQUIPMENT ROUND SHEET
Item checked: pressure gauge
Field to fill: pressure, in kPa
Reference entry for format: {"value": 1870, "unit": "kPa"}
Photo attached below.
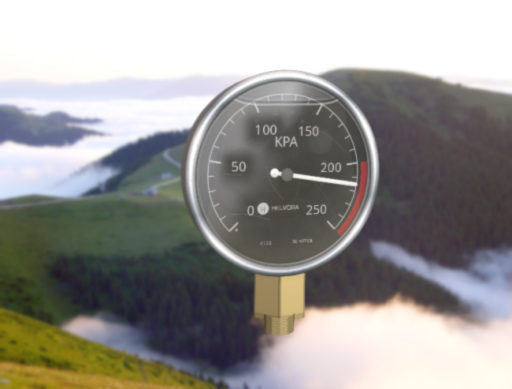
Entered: {"value": 215, "unit": "kPa"}
